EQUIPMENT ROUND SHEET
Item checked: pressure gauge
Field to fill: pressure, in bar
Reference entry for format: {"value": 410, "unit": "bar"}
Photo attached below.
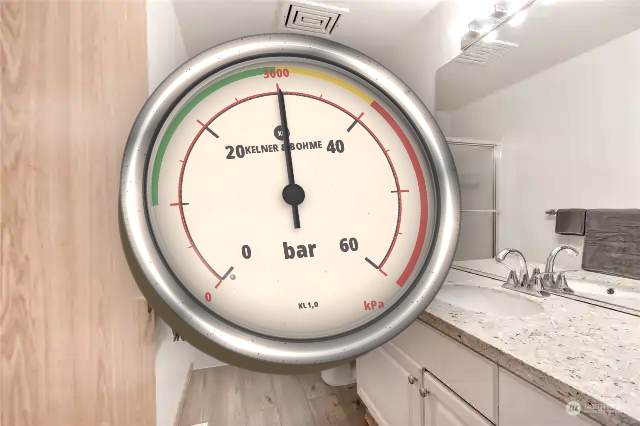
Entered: {"value": 30, "unit": "bar"}
